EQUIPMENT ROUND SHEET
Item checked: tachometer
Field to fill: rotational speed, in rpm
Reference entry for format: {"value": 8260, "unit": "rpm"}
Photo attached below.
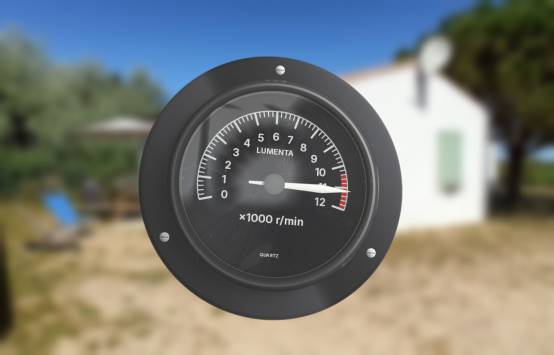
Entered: {"value": 11200, "unit": "rpm"}
